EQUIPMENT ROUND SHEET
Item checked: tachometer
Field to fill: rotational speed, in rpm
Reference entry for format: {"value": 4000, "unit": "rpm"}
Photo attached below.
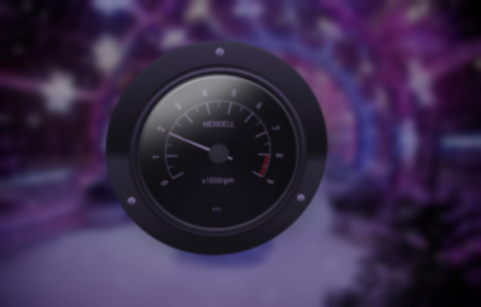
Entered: {"value": 2000, "unit": "rpm"}
